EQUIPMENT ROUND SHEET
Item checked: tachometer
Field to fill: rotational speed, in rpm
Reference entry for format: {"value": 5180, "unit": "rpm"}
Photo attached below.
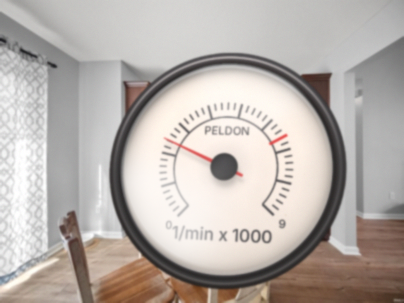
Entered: {"value": 2400, "unit": "rpm"}
